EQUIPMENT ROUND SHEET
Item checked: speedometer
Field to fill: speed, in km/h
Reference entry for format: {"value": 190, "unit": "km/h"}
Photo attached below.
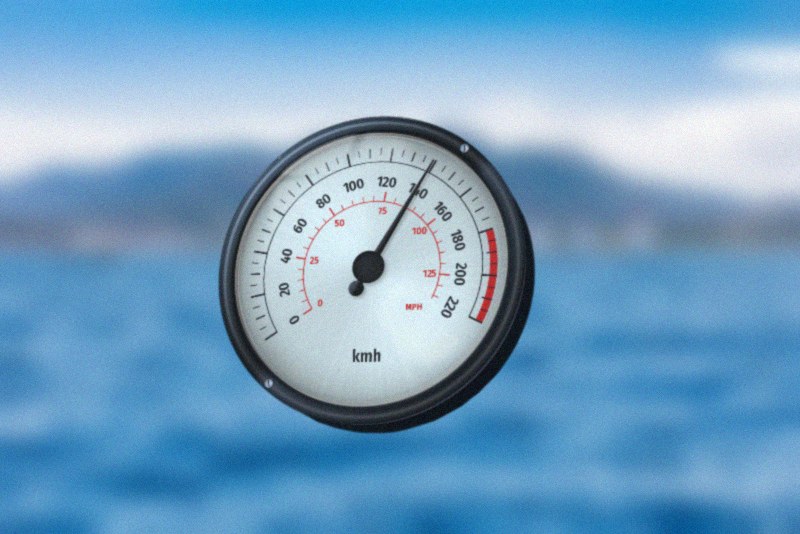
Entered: {"value": 140, "unit": "km/h"}
